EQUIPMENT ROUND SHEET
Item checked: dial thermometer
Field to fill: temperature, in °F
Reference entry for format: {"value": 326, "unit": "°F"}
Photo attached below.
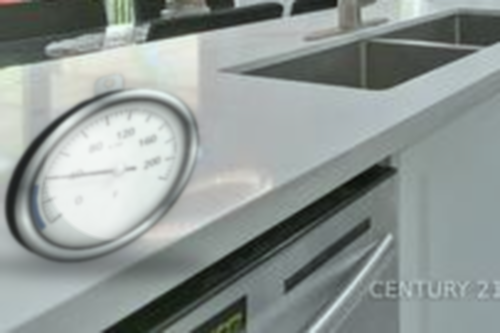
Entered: {"value": 40, "unit": "°F"}
